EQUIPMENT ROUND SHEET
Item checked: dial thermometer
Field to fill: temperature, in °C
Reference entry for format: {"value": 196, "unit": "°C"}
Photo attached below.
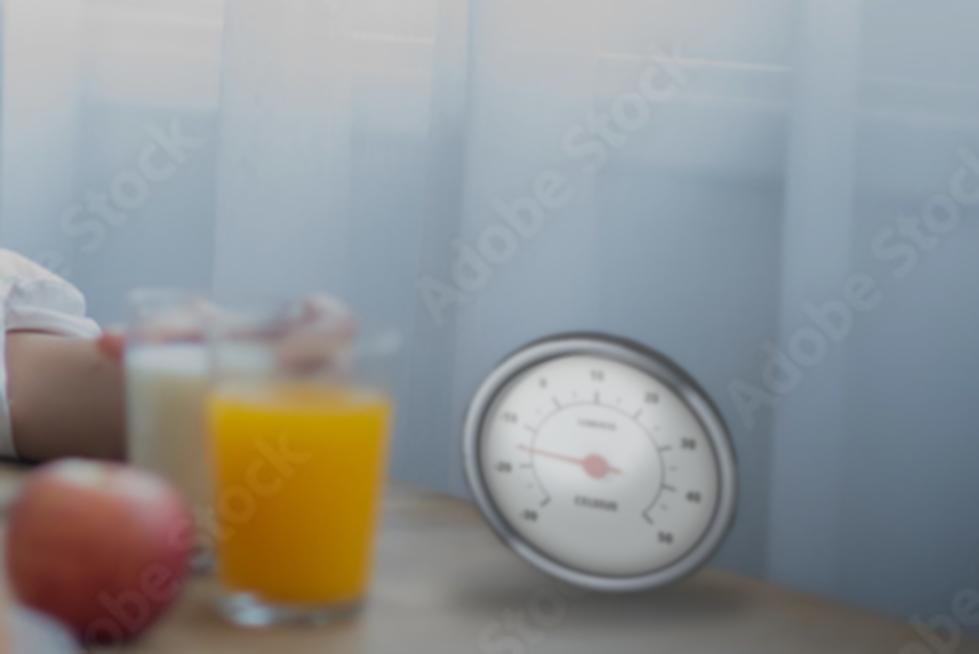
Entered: {"value": -15, "unit": "°C"}
